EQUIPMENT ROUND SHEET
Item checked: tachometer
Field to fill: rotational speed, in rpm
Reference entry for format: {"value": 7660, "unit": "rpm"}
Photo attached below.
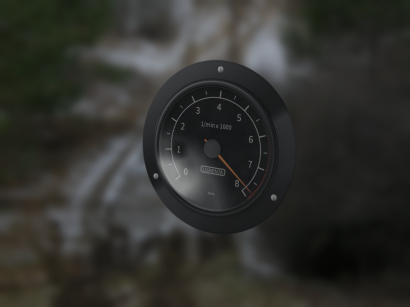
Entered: {"value": 7750, "unit": "rpm"}
